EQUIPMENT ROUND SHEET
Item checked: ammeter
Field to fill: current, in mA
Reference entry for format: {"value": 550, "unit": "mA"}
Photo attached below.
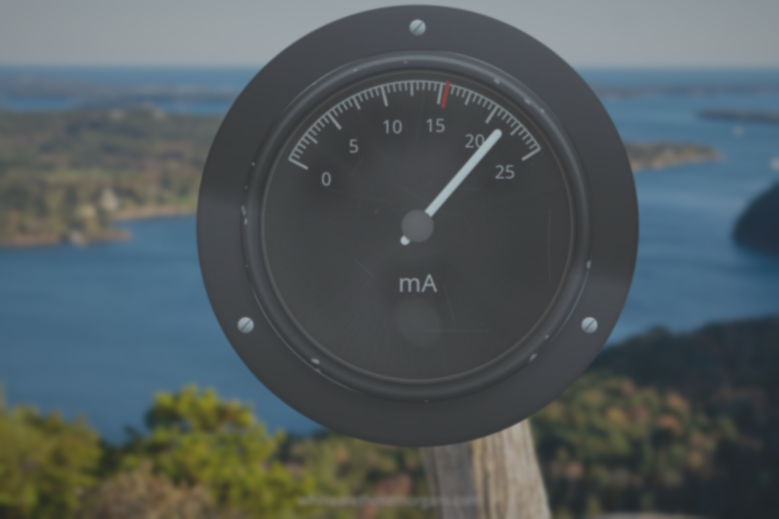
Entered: {"value": 21.5, "unit": "mA"}
